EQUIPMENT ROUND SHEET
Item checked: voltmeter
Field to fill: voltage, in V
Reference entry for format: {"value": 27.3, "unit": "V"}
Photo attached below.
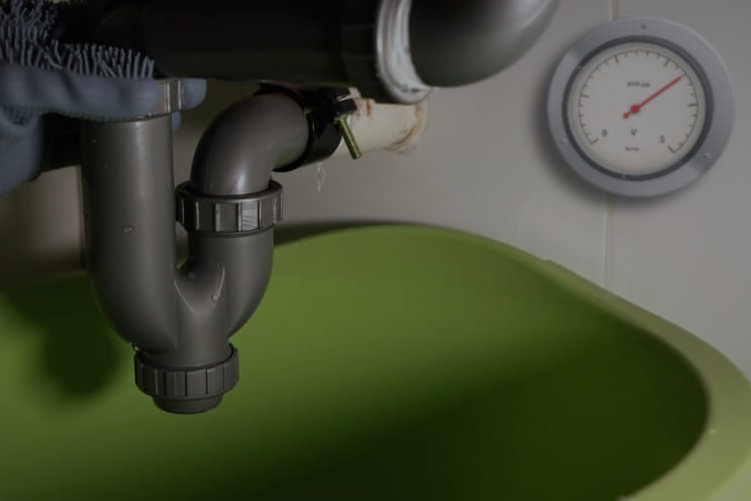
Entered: {"value": 3.4, "unit": "V"}
